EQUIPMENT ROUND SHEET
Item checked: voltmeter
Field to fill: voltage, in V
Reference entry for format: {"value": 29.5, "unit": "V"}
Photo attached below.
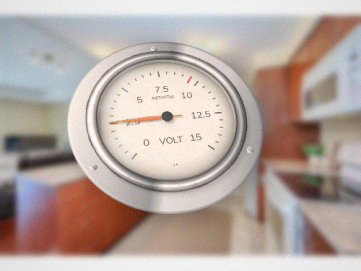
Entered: {"value": 2.5, "unit": "V"}
